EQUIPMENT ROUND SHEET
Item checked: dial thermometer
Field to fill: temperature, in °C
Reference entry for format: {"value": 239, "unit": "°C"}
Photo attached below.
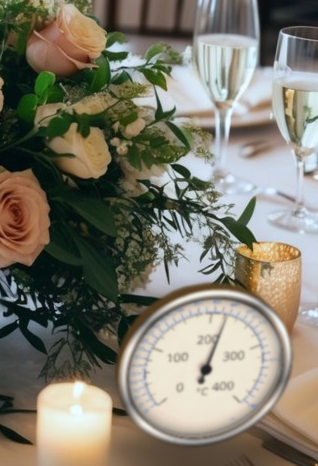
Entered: {"value": 220, "unit": "°C"}
